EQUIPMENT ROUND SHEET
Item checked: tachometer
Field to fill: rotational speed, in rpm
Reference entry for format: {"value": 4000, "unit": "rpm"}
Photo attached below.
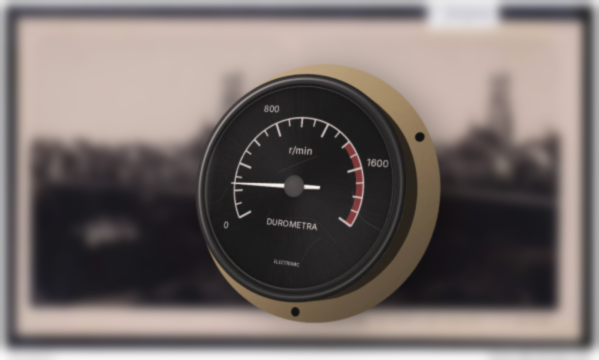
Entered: {"value": 250, "unit": "rpm"}
